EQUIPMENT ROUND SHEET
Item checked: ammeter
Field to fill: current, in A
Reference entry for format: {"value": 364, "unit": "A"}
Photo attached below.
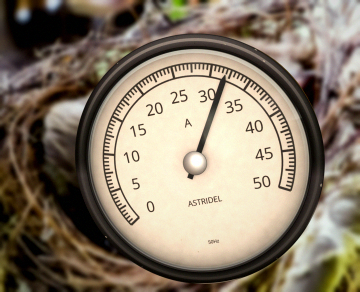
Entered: {"value": 32, "unit": "A"}
